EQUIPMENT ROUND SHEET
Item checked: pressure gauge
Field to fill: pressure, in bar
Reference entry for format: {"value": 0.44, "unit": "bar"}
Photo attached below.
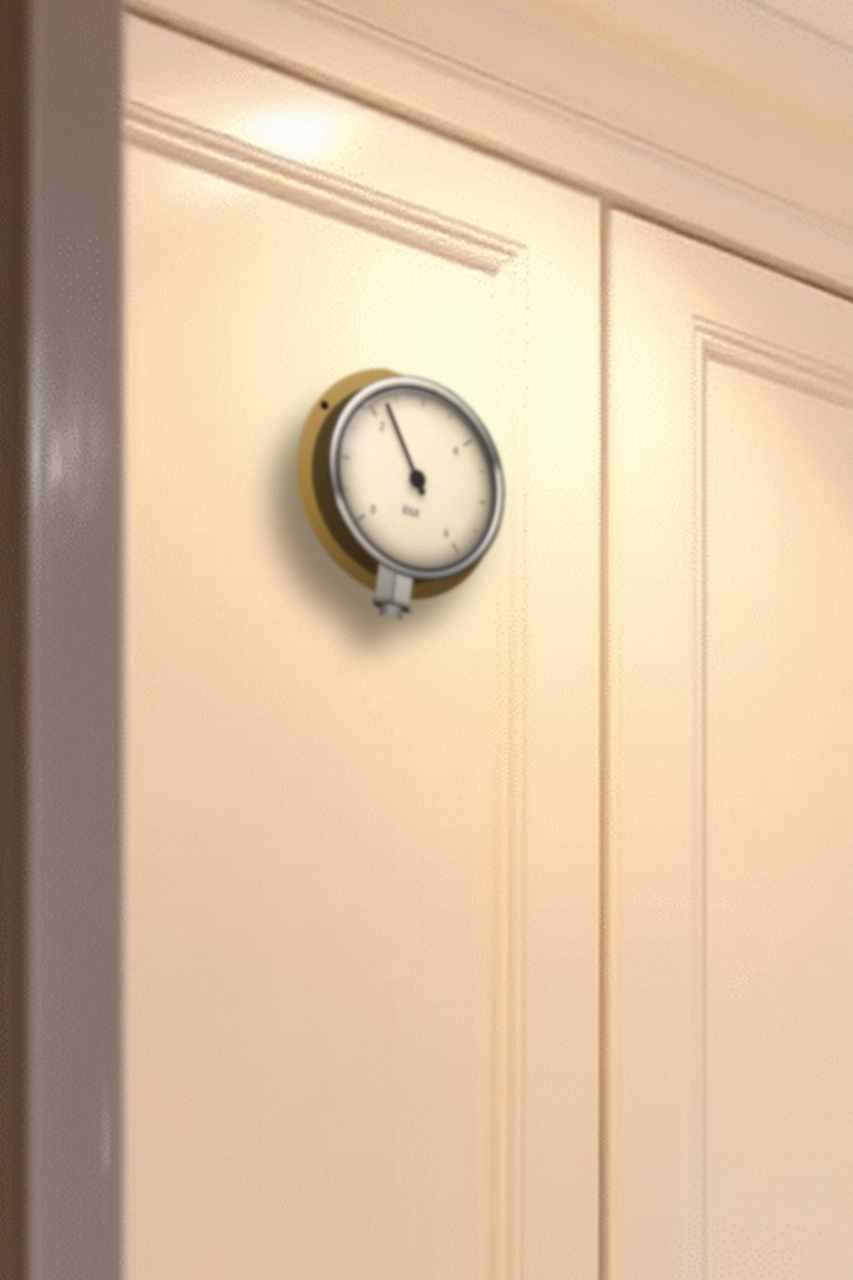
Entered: {"value": 2.25, "unit": "bar"}
